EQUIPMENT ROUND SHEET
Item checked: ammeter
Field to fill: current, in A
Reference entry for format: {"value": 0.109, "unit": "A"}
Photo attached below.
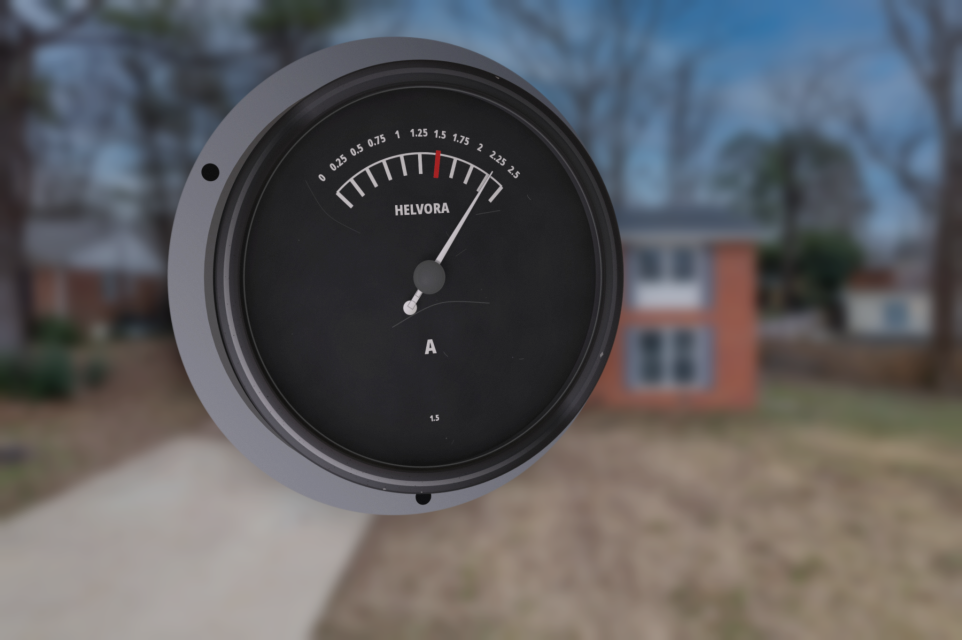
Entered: {"value": 2.25, "unit": "A"}
